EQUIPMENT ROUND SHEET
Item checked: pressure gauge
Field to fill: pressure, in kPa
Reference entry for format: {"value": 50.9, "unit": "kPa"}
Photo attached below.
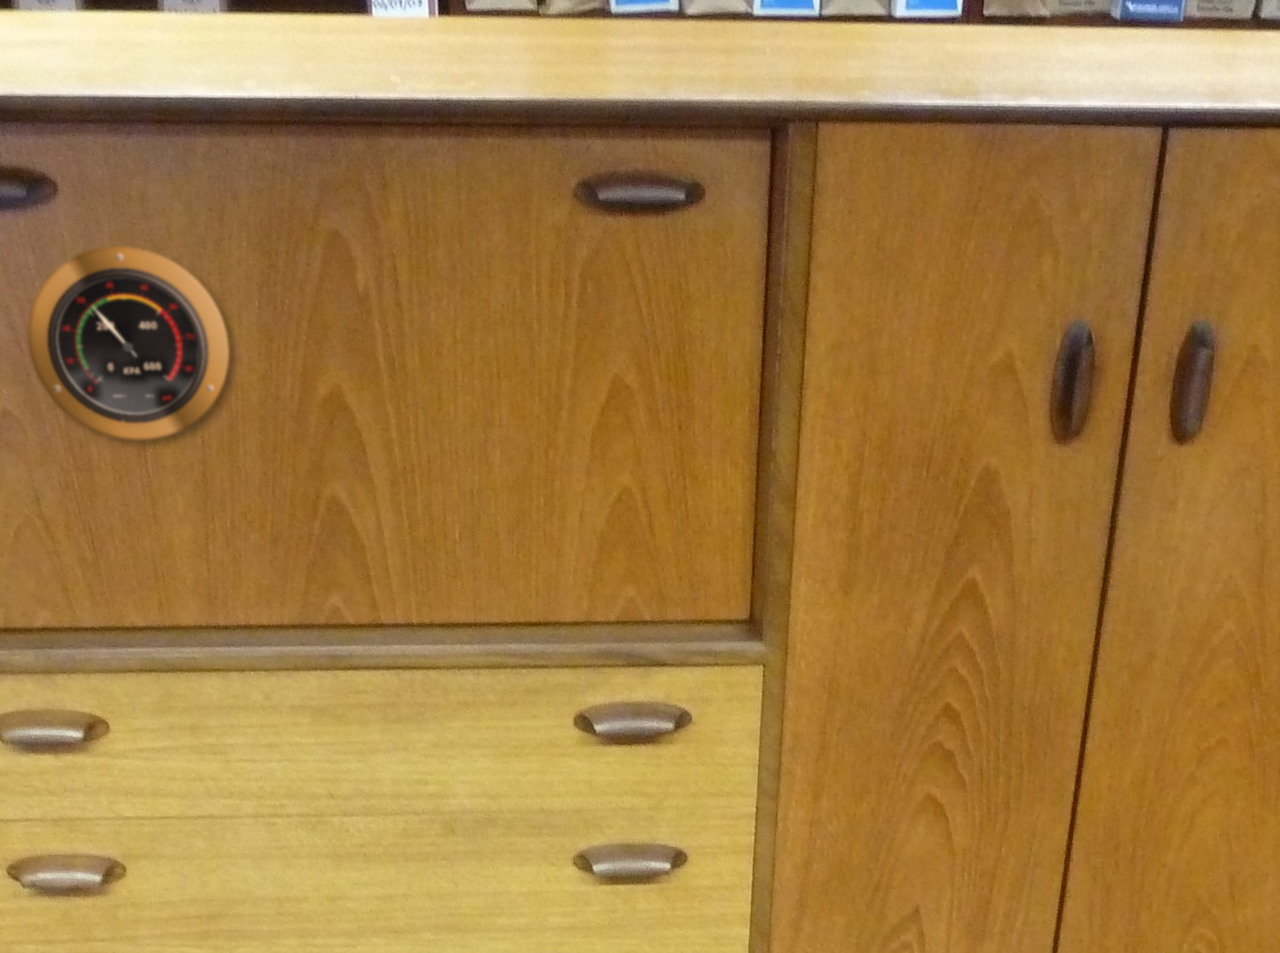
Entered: {"value": 220, "unit": "kPa"}
